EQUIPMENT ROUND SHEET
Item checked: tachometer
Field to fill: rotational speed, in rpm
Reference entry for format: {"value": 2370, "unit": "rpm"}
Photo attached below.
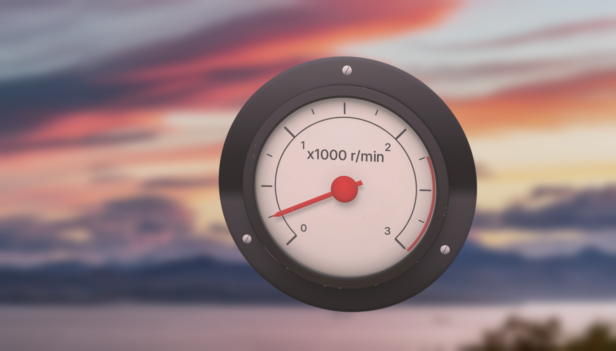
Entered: {"value": 250, "unit": "rpm"}
